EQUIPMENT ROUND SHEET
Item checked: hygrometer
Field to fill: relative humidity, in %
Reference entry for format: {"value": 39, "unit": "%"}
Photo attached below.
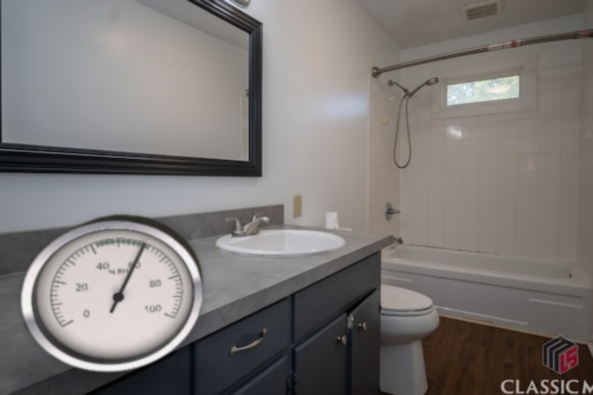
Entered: {"value": 60, "unit": "%"}
